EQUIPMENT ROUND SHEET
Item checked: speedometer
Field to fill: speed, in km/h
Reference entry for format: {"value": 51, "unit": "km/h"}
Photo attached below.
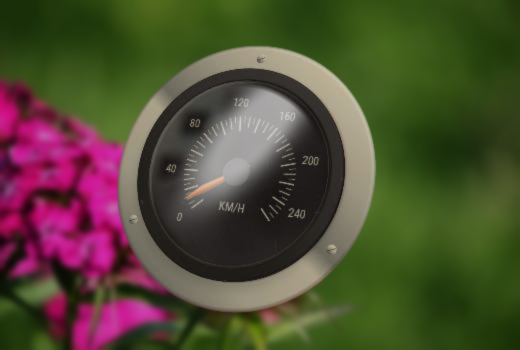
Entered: {"value": 10, "unit": "km/h"}
